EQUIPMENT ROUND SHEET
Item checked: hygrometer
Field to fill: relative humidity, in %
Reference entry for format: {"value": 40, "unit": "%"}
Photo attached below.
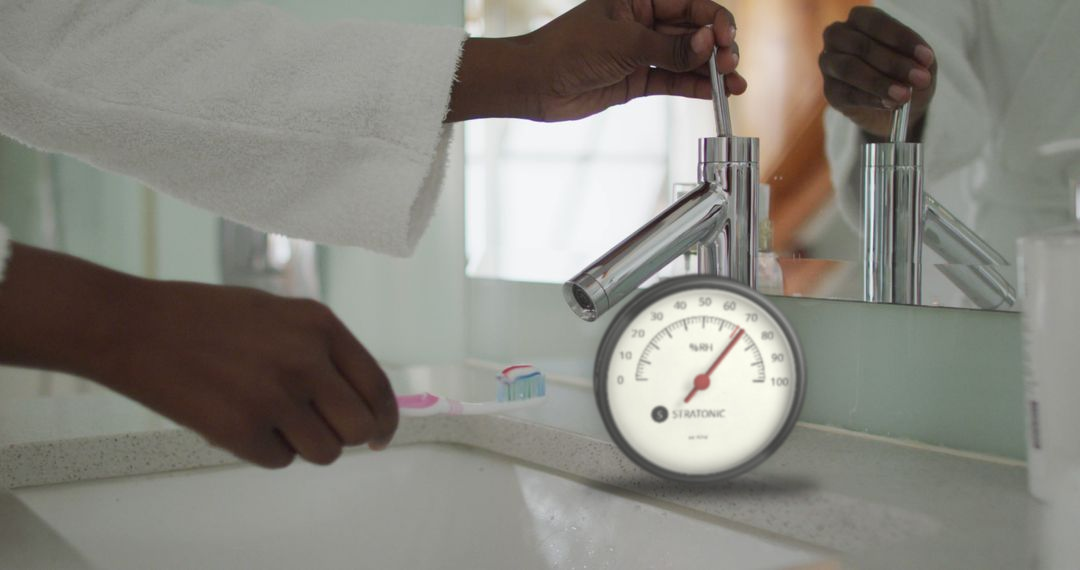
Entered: {"value": 70, "unit": "%"}
